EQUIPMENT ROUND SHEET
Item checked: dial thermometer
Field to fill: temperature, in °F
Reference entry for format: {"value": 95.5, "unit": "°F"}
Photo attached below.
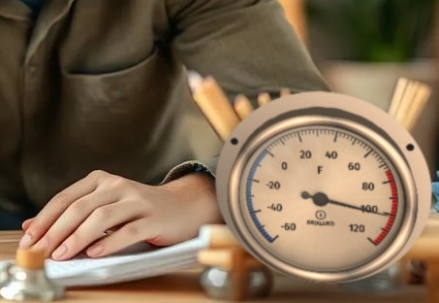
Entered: {"value": 100, "unit": "°F"}
